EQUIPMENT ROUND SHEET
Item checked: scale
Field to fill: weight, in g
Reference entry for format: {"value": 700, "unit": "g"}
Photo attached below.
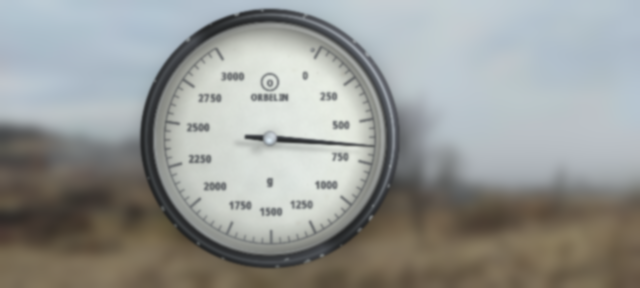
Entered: {"value": 650, "unit": "g"}
